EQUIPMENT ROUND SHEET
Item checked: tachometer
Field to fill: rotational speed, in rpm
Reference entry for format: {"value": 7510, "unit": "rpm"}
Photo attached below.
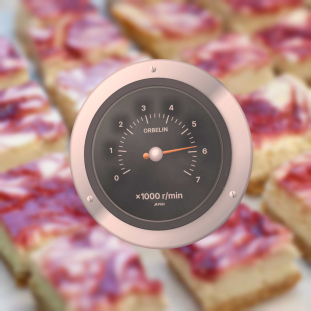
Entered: {"value": 5800, "unit": "rpm"}
